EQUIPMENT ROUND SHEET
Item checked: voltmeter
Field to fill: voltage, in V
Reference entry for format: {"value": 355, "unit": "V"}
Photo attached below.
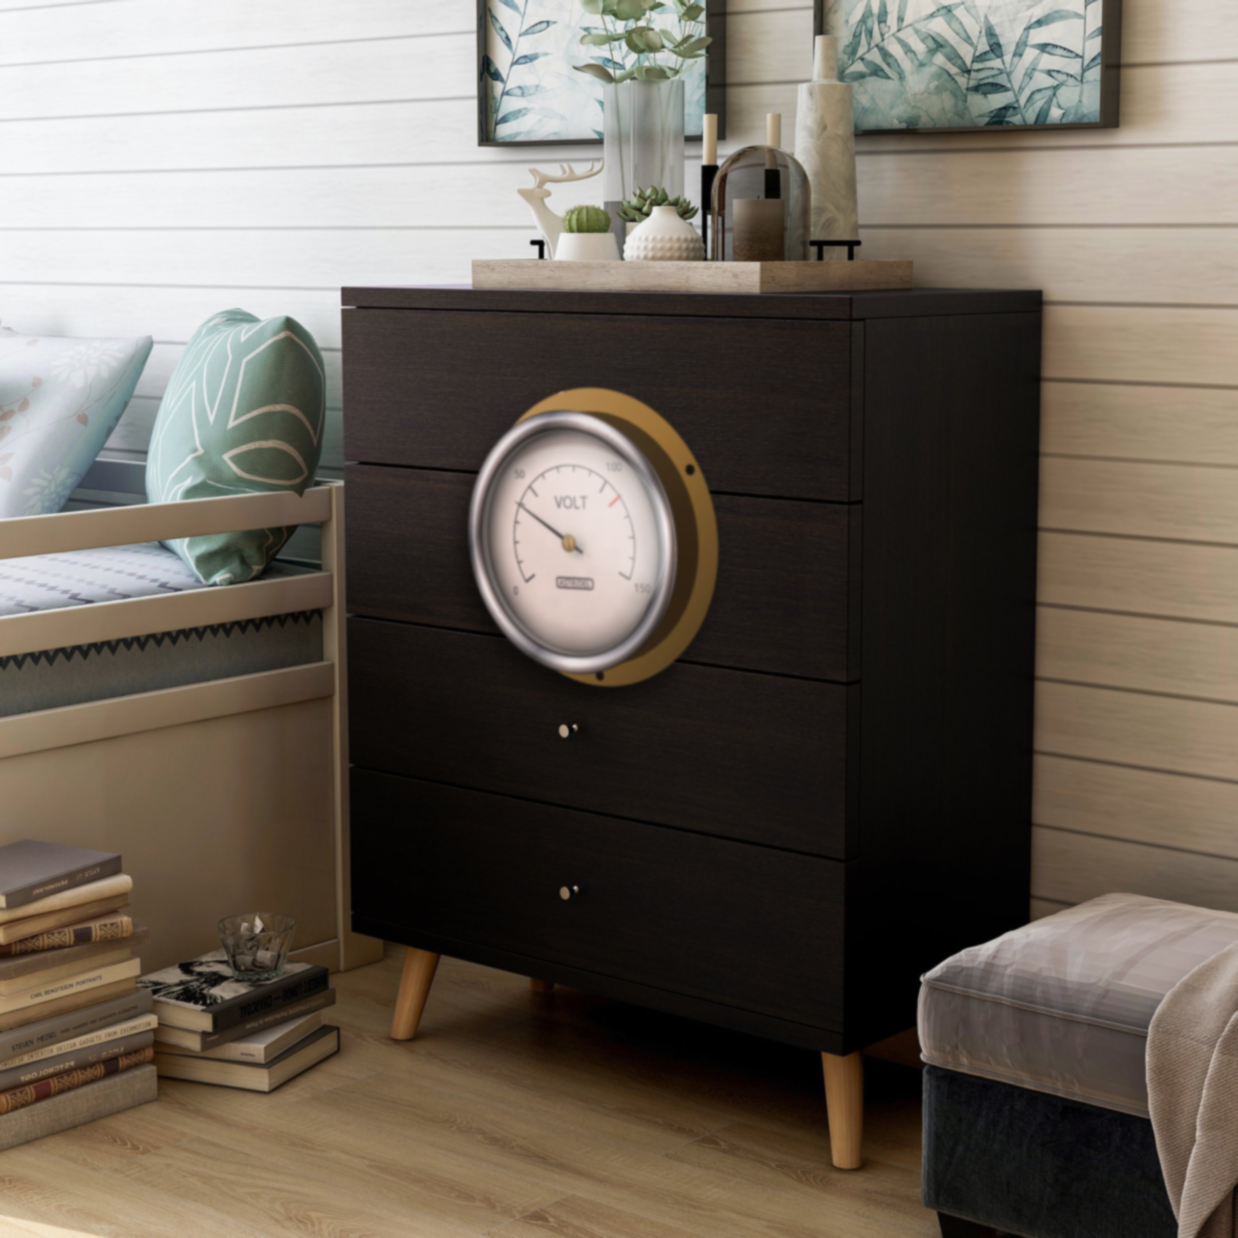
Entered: {"value": 40, "unit": "V"}
